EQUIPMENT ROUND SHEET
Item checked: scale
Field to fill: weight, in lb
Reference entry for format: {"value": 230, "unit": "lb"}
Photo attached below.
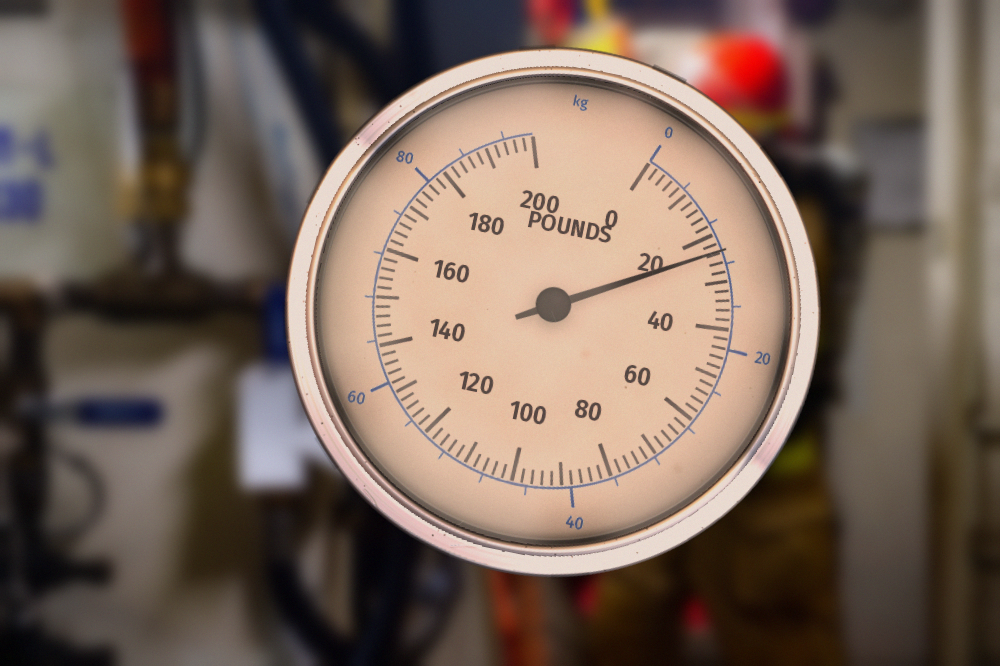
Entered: {"value": 24, "unit": "lb"}
